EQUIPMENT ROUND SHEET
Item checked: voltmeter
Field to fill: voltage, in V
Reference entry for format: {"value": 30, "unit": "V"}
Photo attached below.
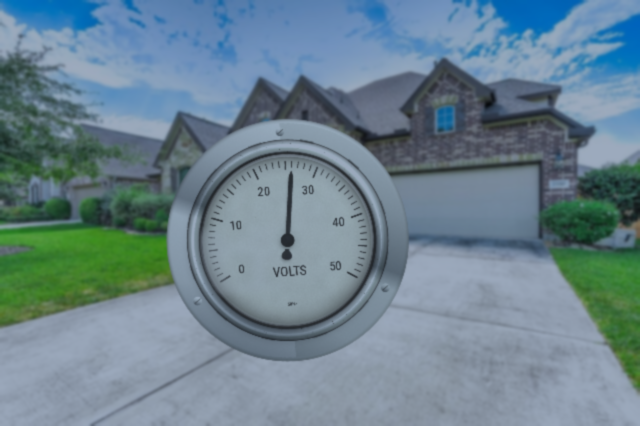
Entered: {"value": 26, "unit": "V"}
